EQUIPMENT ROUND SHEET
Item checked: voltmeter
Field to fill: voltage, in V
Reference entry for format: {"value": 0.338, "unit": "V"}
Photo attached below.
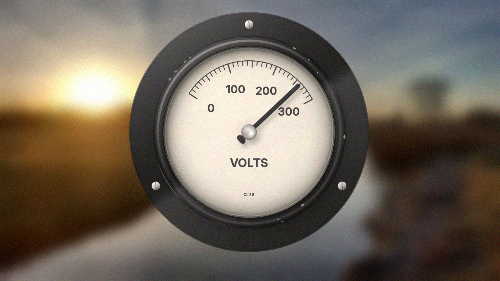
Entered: {"value": 260, "unit": "V"}
